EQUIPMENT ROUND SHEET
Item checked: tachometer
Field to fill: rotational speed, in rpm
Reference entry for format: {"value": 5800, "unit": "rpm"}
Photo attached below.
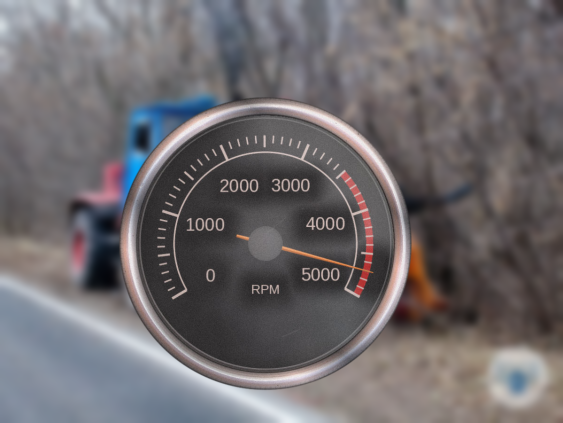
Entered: {"value": 4700, "unit": "rpm"}
